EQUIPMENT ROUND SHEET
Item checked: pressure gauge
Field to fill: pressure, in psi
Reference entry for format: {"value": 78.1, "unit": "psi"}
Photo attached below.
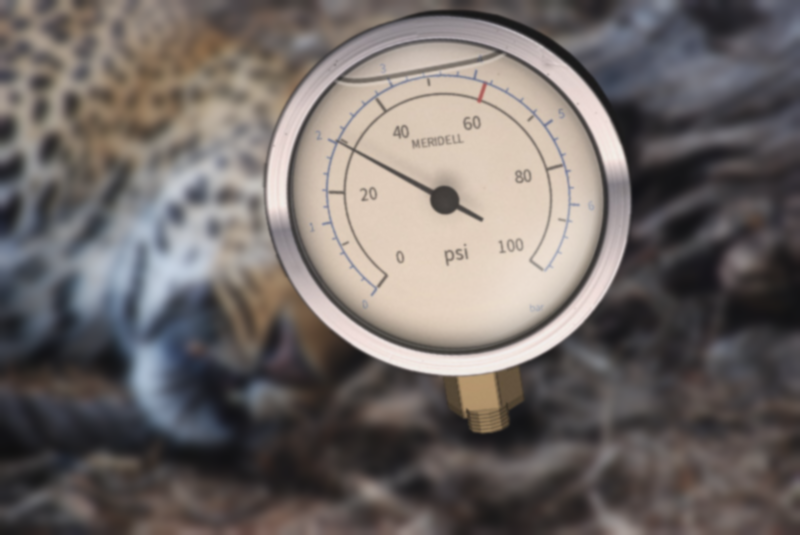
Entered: {"value": 30, "unit": "psi"}
